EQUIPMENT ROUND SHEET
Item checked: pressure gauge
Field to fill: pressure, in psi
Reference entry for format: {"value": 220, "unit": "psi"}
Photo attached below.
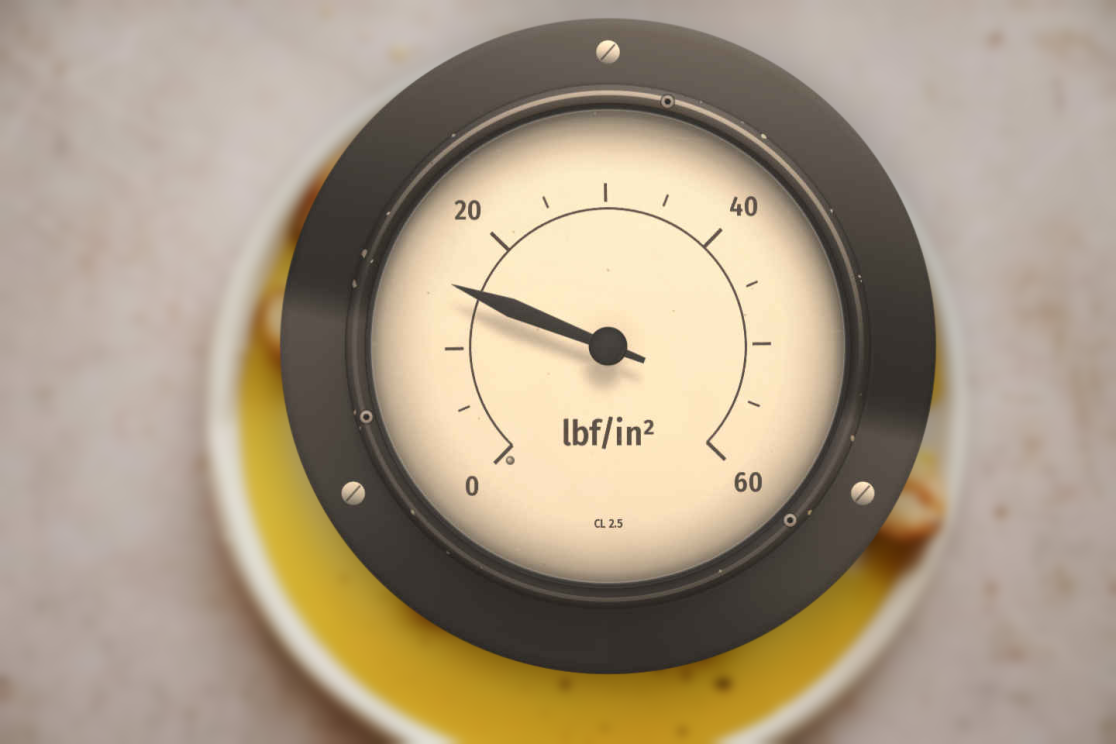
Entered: {"value": 15, "unit": "psi"}
